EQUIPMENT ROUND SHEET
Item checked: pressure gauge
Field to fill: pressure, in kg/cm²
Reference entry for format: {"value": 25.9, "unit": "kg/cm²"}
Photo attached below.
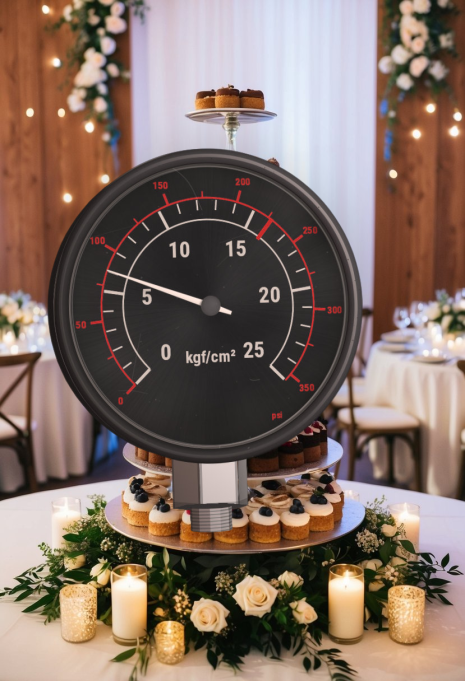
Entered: {"value": 6, "unit": "kg/cm²"}
